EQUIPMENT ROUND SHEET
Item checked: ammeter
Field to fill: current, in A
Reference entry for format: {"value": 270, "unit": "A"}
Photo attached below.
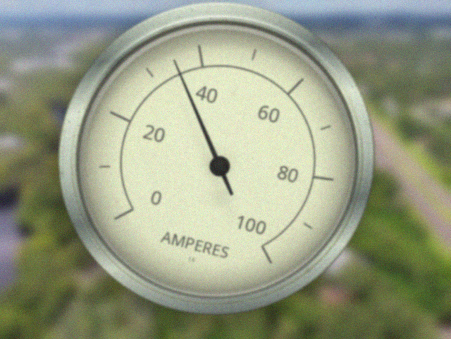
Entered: {"value": 35, "unit": "A"}
